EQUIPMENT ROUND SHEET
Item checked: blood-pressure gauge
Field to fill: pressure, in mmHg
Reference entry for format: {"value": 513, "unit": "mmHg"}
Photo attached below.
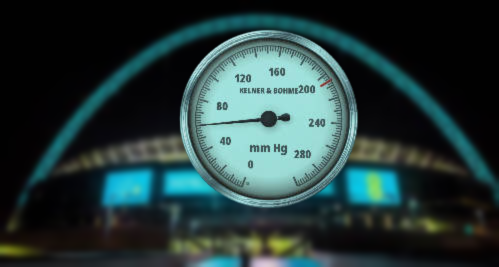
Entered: {"value": 60, "unit": "mmHg"}
